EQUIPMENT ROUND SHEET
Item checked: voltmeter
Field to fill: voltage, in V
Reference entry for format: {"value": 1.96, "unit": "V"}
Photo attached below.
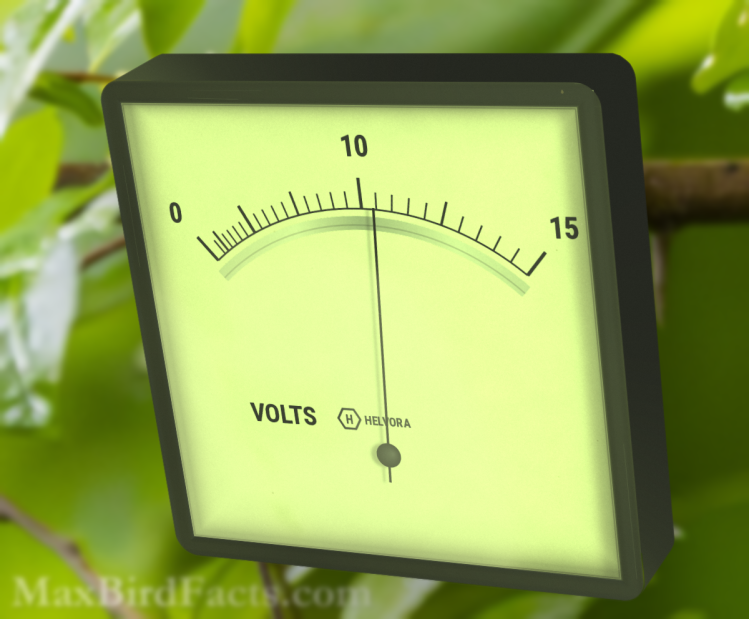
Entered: {"value": 10.5, "unit": "V"}
